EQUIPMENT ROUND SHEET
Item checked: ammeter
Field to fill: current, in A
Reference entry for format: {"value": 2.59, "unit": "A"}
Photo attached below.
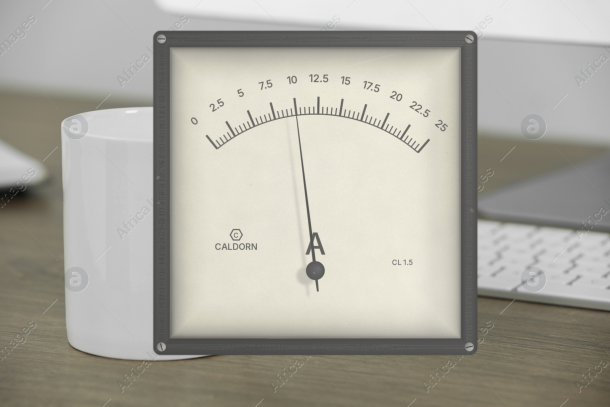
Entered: {"value": 10, "unit": "A"}
